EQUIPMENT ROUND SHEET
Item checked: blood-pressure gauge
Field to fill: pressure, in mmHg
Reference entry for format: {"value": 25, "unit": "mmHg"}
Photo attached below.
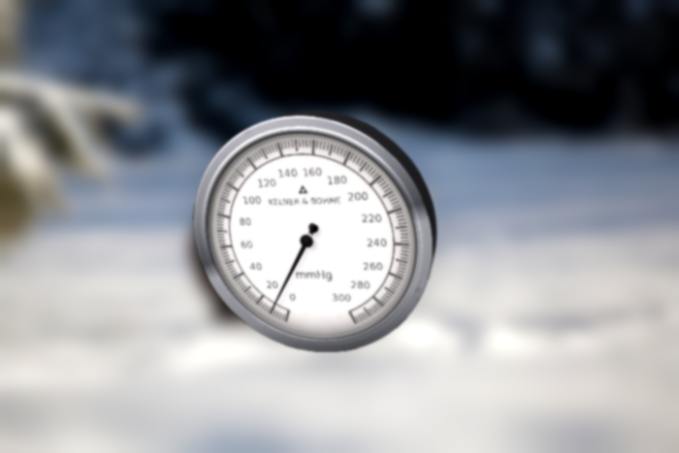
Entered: {"value": 10, "unit": "mmHg"}
